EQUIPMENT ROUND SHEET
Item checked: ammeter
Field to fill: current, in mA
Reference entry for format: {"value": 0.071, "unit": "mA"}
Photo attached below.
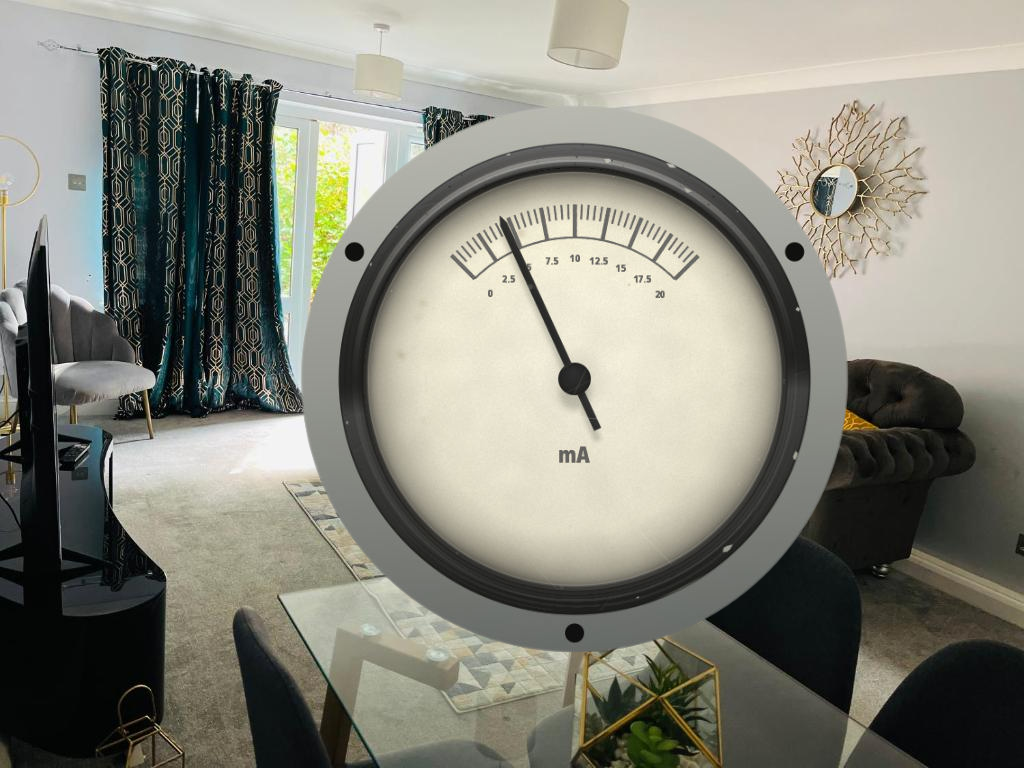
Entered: {"value": 4.5, "unit": "mA"}
